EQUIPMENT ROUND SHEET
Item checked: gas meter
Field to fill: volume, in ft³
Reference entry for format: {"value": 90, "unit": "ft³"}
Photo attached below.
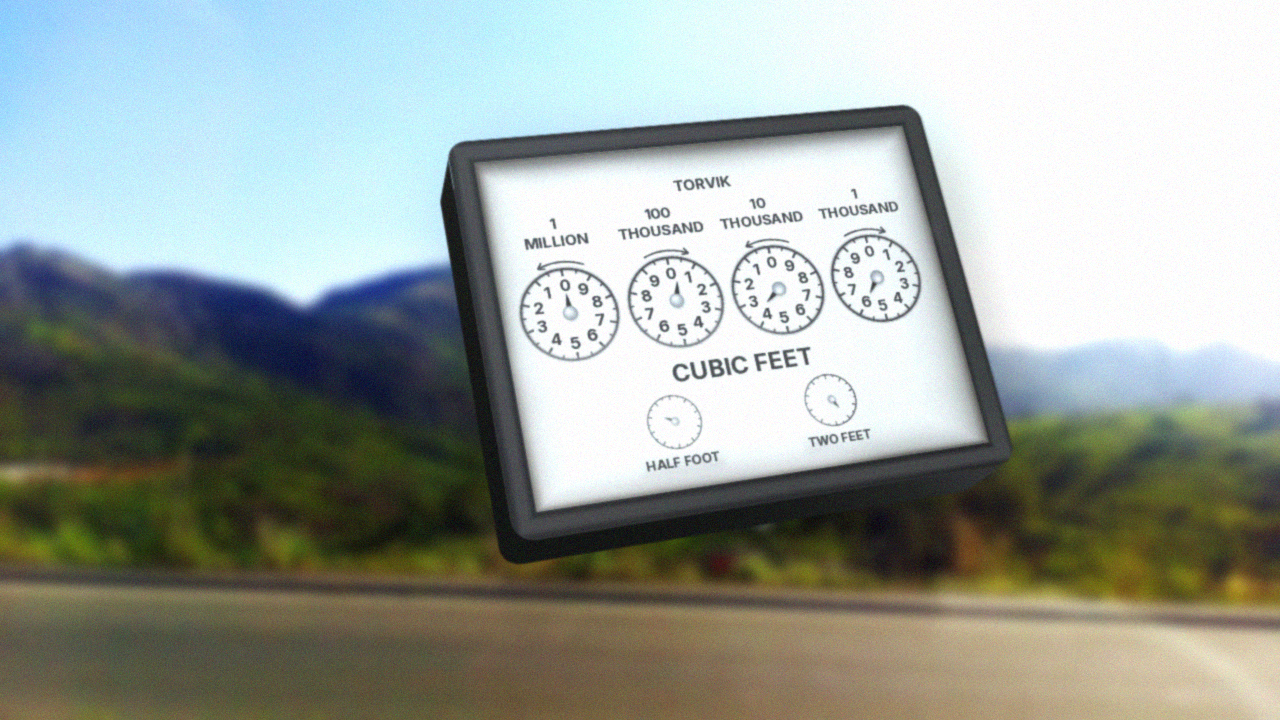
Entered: {"value": 3600, "unit": "ft³"}
